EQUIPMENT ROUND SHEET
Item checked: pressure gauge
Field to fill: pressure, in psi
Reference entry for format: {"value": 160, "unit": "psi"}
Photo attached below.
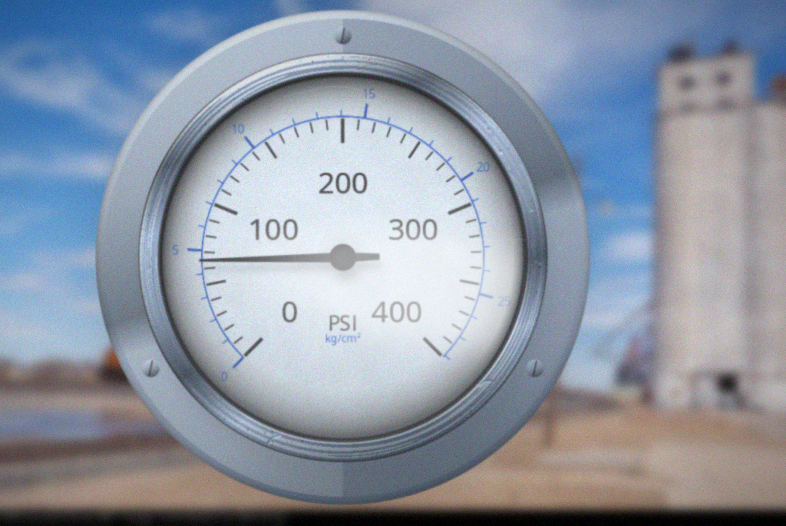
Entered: {"value": 65, "unit": "psi"}
